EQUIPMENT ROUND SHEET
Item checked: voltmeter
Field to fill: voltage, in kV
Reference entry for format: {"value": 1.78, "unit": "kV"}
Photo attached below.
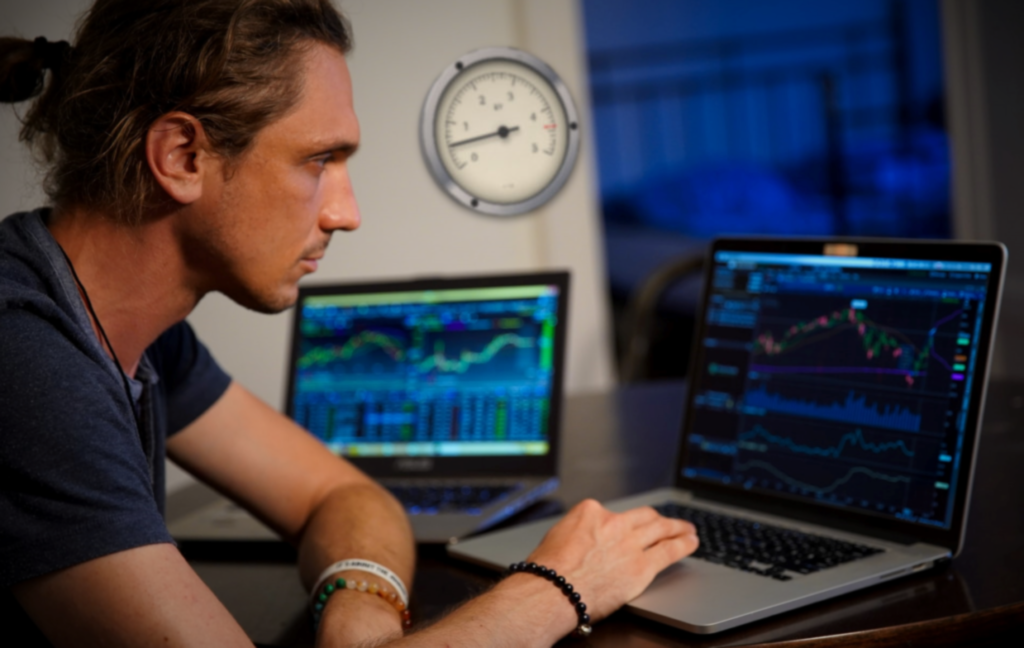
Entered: {"value": 0.5, "unit": "kV"}
